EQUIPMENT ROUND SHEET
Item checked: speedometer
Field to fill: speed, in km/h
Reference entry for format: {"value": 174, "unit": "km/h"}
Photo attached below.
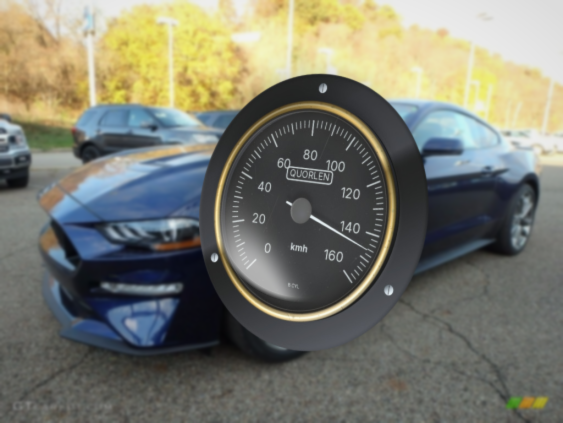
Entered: {"value": 146, "unit": "km/h"}
